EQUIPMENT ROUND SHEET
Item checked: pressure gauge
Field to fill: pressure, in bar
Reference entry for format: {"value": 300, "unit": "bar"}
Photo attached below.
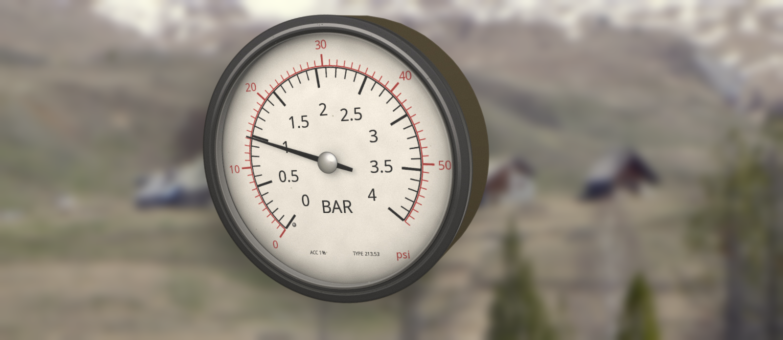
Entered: {"value": 1, "unit": "bar"}
